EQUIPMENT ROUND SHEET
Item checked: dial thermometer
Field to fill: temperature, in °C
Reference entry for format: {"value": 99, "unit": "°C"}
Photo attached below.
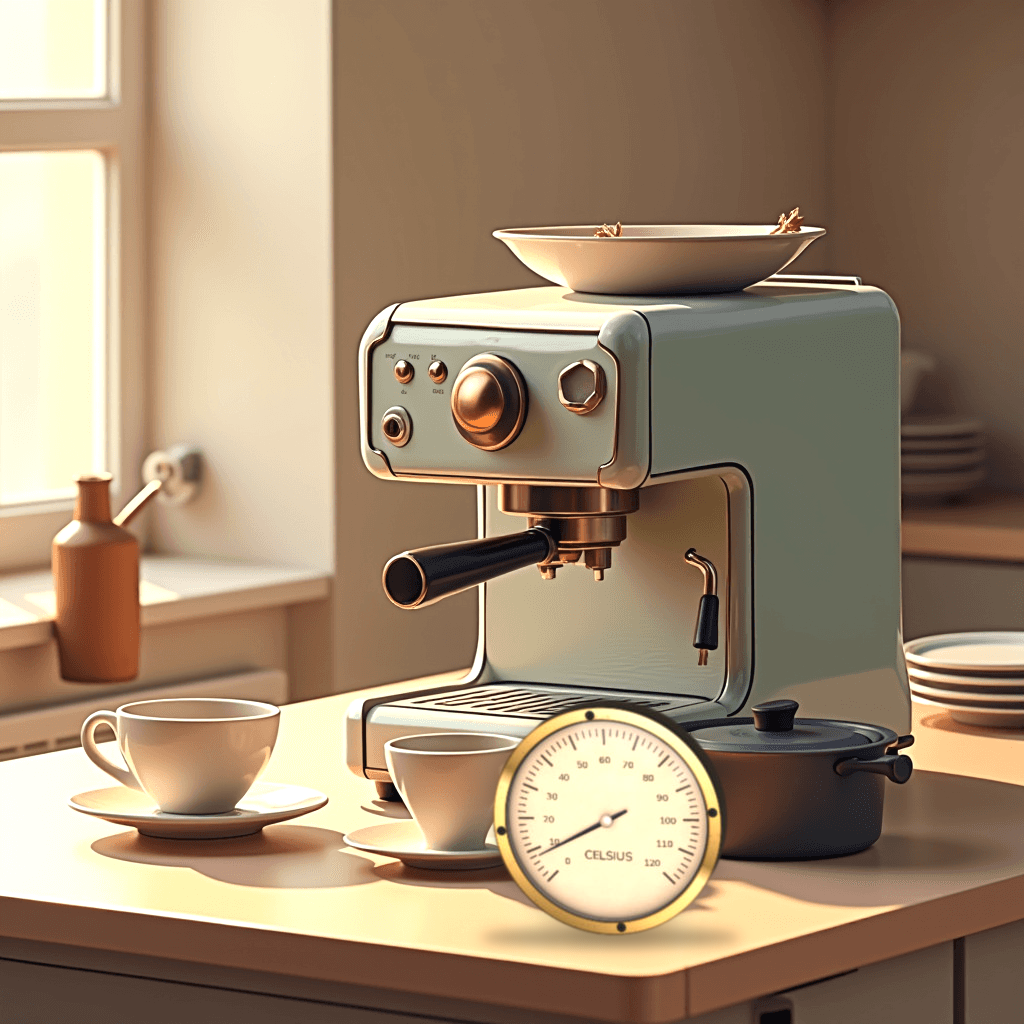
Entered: {"value": 8, "unit": "°C"}
